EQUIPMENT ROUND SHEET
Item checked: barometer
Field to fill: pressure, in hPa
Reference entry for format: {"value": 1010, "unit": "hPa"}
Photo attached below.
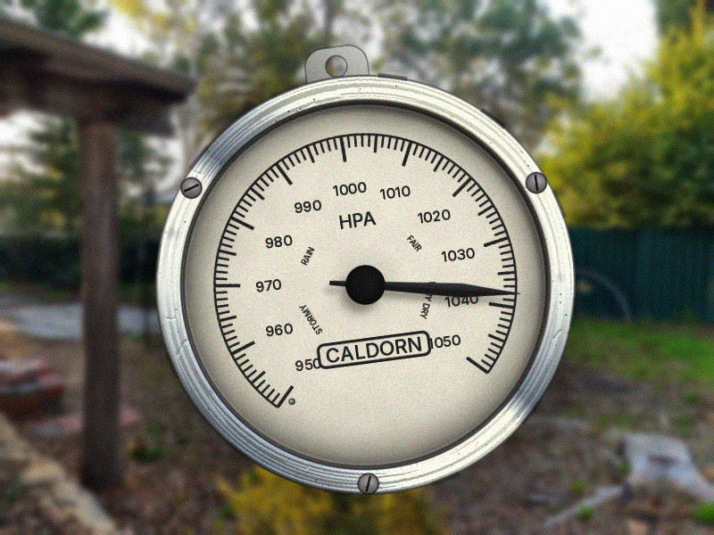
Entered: {"value": 1038, "unit": "hPa"}
